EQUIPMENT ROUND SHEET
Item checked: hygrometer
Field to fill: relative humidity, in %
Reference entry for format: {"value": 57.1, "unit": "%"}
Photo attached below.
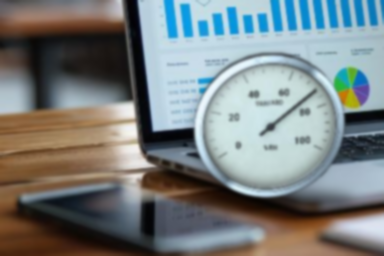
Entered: {"value": 72, "unit": "%"}
